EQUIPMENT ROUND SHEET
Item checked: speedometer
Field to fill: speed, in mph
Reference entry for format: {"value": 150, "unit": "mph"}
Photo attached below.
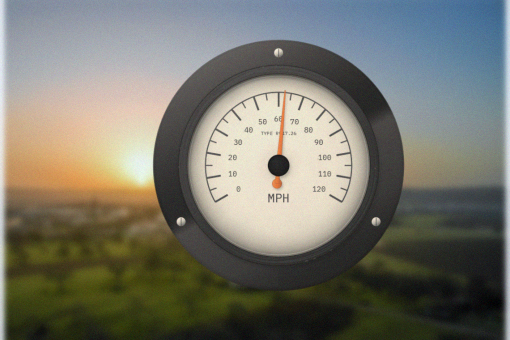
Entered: {"value": 62.5, "unit": "mph"}
